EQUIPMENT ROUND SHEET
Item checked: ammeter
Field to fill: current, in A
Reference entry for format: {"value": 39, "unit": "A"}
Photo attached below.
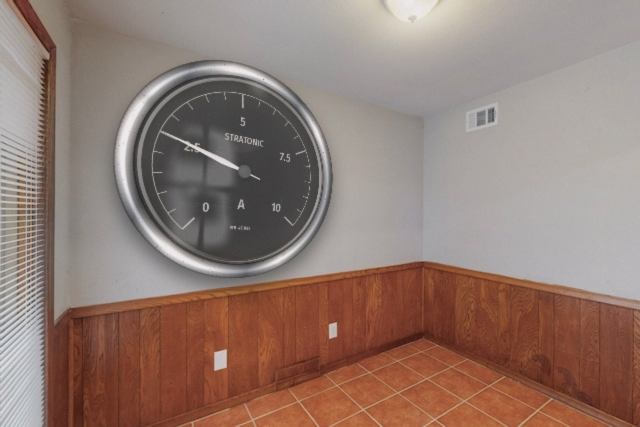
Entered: {"value": 2.5, "unit": "A"}
